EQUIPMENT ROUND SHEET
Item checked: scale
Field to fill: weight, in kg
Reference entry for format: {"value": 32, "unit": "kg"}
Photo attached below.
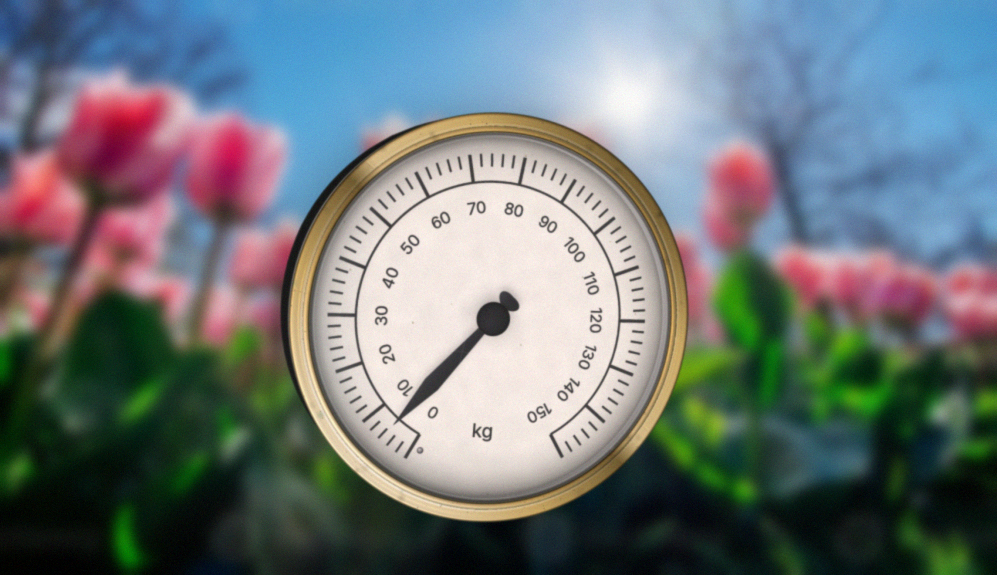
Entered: {"value": 6, "unit": "kg"}
